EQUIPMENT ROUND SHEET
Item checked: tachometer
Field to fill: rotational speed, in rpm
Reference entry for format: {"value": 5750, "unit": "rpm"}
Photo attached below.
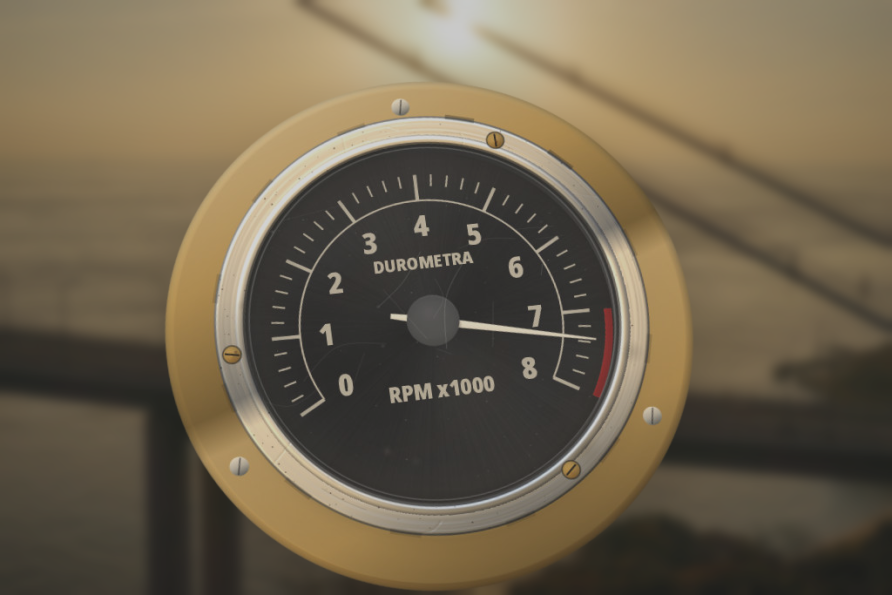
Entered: {"value": 7400, "unit": "rpm"}
